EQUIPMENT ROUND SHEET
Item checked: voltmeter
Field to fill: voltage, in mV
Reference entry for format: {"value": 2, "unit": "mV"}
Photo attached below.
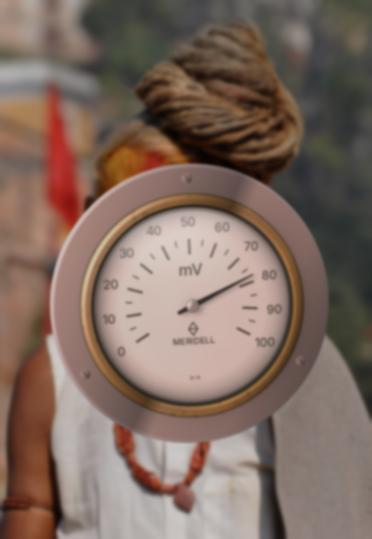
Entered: {"value": 77.5, "unit": "mV"}
